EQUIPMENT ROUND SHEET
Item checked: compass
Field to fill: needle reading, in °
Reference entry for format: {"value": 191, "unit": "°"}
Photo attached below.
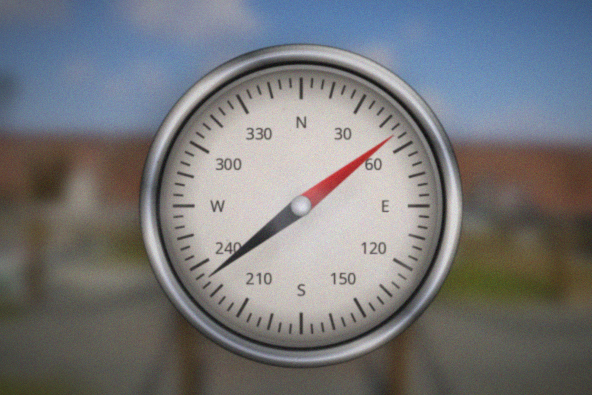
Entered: {"value": 52.5, "unit": "°"}
